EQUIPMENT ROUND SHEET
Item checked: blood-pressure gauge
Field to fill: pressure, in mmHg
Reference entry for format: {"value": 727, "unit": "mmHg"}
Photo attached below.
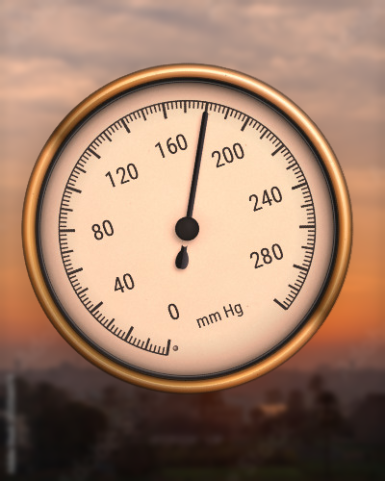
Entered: {"value": 180, "unit": "mmHg"}
